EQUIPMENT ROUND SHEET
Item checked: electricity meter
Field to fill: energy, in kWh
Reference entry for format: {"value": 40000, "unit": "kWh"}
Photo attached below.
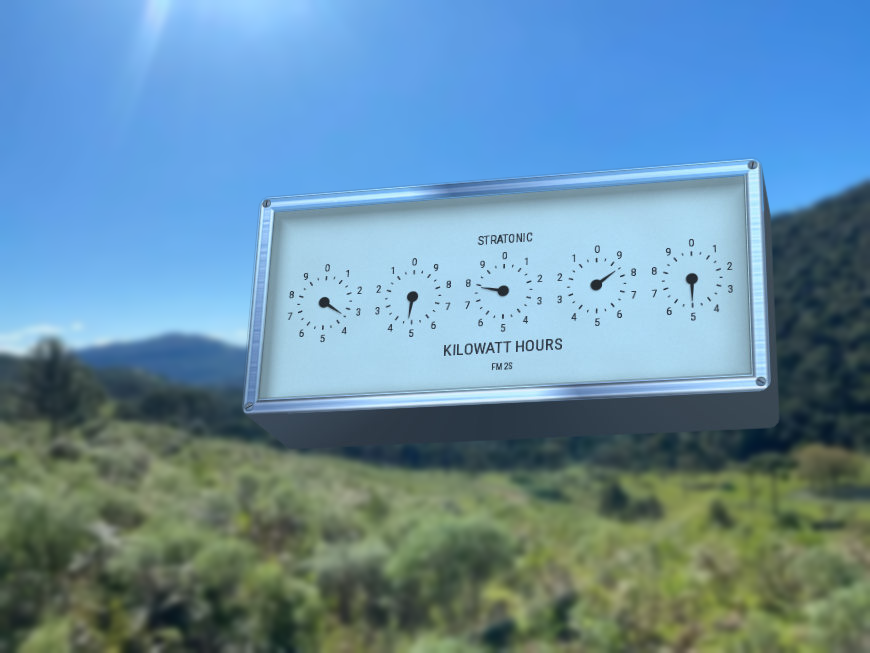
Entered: {"value": 34785, "unit": "kWh"}
